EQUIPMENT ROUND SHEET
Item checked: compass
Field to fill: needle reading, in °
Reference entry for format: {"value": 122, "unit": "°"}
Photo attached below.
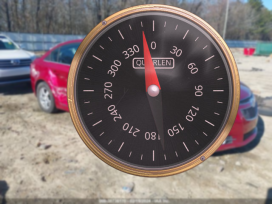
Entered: {"value": 350, "unit": "°"}
